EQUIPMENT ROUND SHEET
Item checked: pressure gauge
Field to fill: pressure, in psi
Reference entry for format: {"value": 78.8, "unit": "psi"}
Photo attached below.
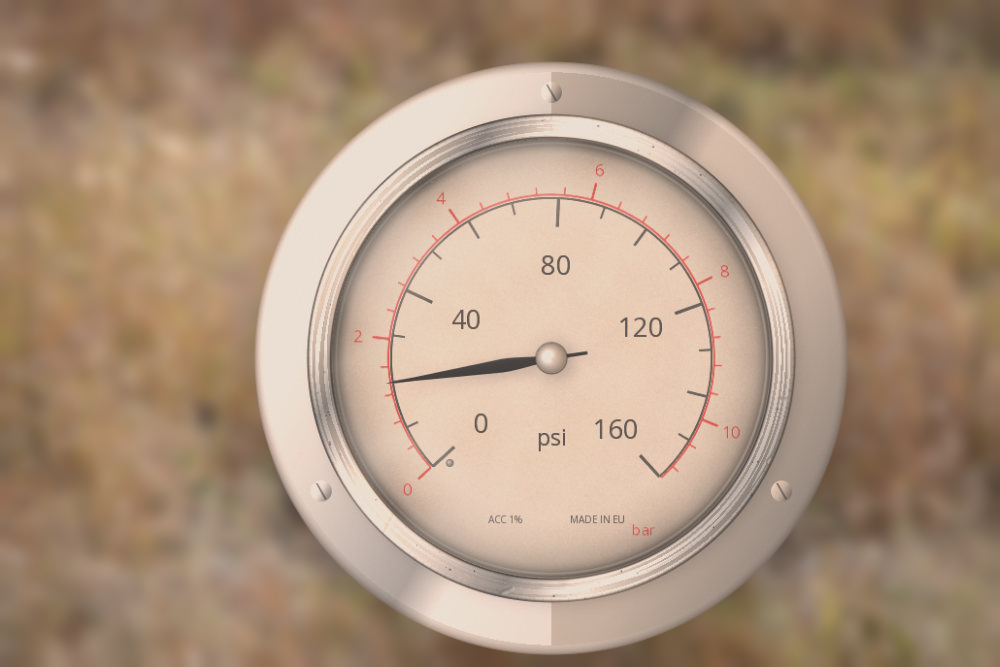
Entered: {"value": 20, "unit": "psi"}
